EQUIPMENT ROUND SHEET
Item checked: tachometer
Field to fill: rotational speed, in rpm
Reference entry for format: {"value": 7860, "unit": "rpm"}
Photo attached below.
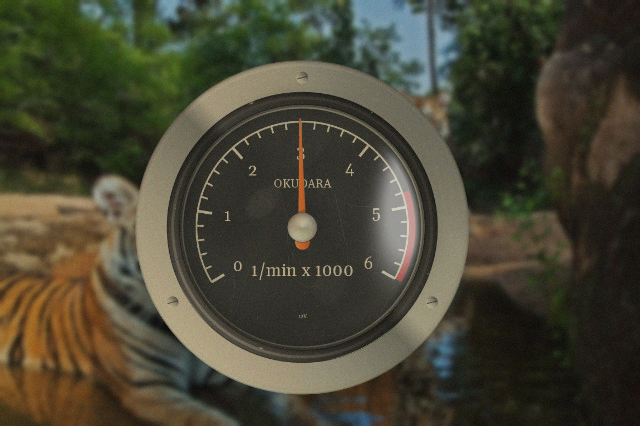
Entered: {"value": 3000, "unit": "rpm"}
